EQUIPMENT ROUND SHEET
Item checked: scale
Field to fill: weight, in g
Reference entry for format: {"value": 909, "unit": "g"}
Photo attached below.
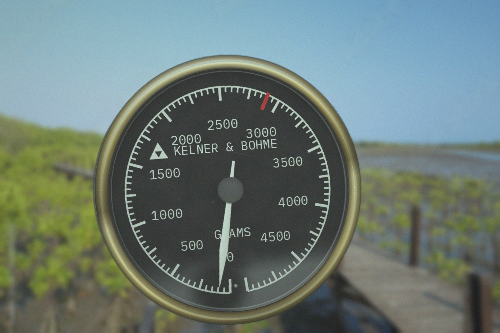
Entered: {"value": 100, "unit": "g"}
